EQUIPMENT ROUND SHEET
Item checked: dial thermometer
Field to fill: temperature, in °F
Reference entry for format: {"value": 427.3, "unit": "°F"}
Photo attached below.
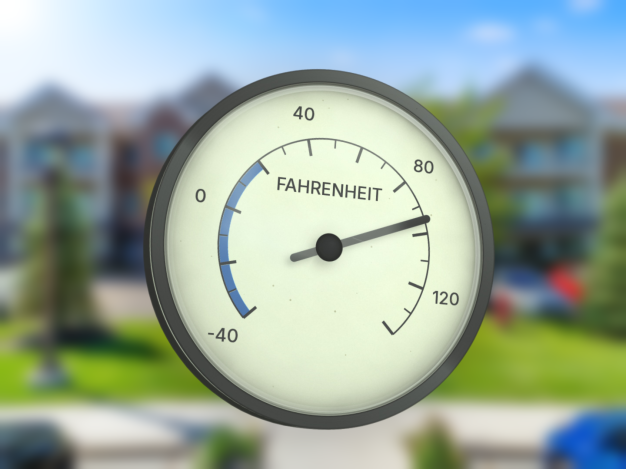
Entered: {"value": 95, "unit": "°F"}
